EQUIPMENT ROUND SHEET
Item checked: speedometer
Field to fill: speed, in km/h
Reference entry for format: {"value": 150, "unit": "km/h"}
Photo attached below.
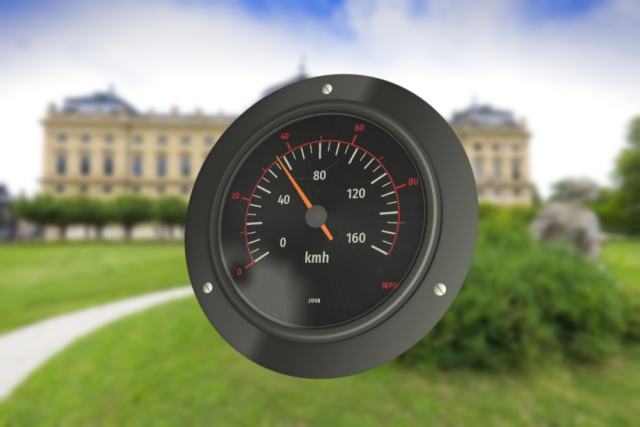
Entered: {"value": 57.5, "unit": "km/h"}
